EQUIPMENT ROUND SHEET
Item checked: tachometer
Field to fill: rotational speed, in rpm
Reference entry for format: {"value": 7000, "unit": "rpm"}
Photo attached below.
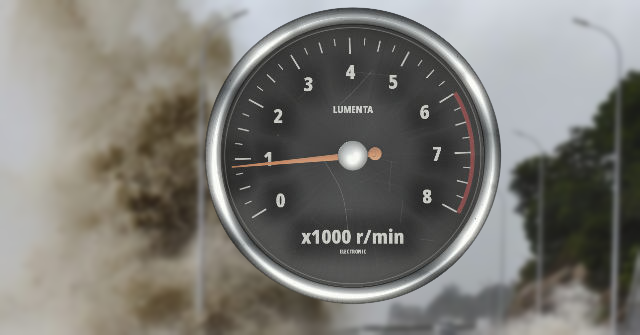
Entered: {"value": 875, "unit": "rpm"}
